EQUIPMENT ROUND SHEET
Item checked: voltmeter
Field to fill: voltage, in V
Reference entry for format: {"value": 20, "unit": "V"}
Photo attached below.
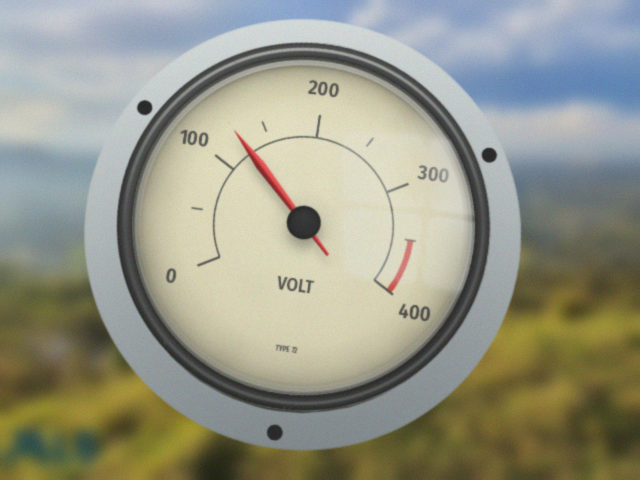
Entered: {"value": 125, "unit": "V"}
